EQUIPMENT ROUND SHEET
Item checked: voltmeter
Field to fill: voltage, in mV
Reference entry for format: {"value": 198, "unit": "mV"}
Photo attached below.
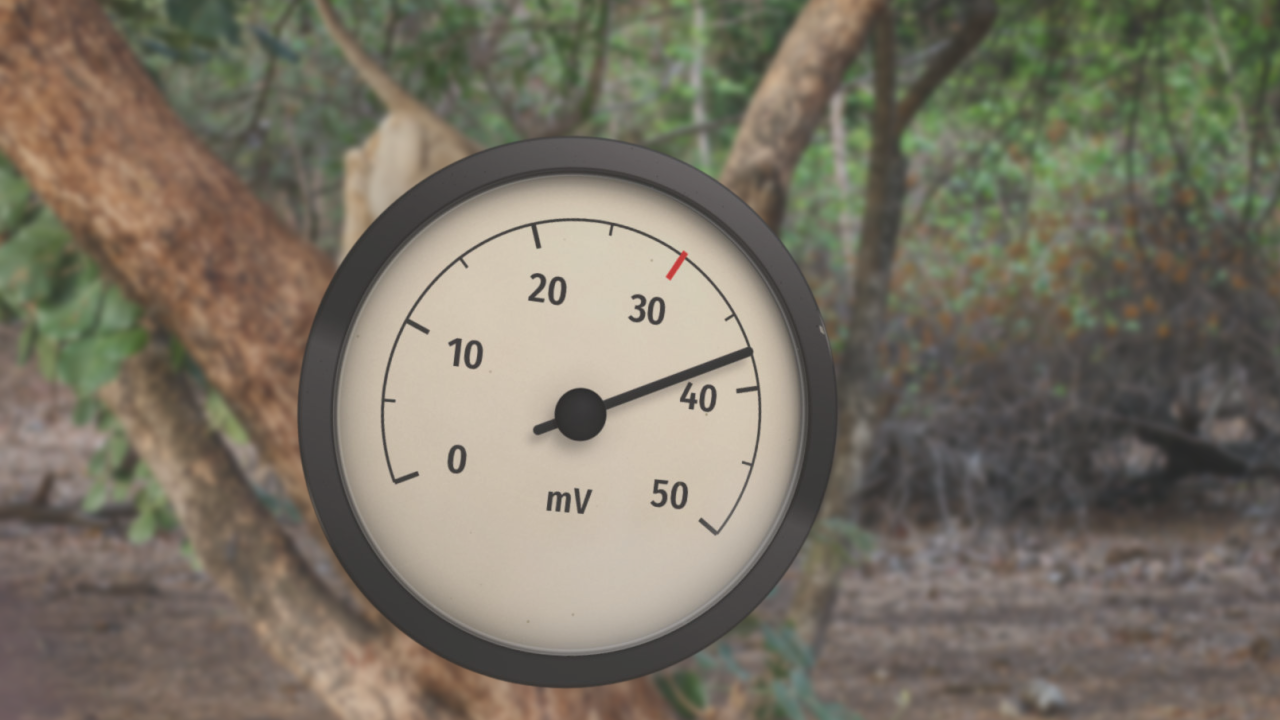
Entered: {"value": 37.5, "unit": "mV"}
